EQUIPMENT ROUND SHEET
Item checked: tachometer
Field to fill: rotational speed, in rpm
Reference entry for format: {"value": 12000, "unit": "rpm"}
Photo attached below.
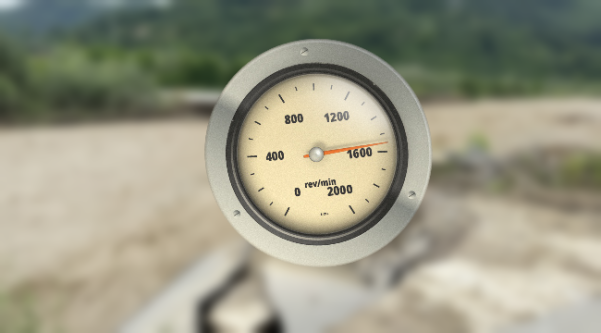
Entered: {"value": 1550, "unit": "rpm"}
